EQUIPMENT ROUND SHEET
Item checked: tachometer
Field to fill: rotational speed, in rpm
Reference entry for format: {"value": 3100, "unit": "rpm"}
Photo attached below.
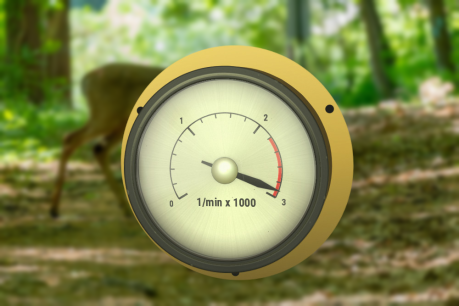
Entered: {"value": 2900, "unit": "rpm"}
